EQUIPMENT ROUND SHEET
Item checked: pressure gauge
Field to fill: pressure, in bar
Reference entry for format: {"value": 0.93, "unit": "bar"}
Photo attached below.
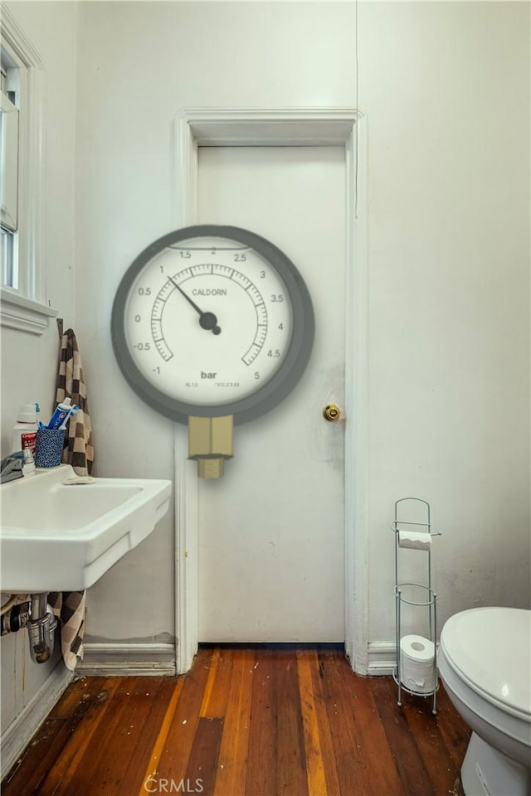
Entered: {"value": 1, "unit": "bar"}
